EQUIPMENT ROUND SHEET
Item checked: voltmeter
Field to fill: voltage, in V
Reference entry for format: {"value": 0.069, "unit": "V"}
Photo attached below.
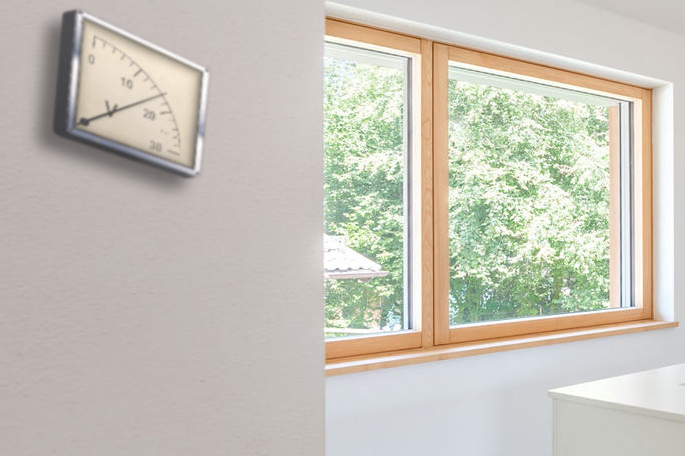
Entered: {"value": 16, "unit": "V"}
